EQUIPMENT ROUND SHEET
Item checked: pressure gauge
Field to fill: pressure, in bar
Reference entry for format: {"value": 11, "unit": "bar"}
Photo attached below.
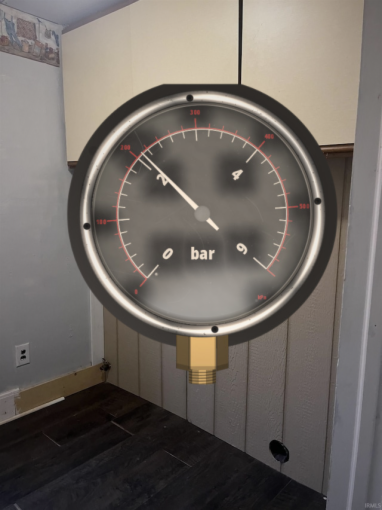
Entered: {"value": 2.1, "unit": "bar"}
